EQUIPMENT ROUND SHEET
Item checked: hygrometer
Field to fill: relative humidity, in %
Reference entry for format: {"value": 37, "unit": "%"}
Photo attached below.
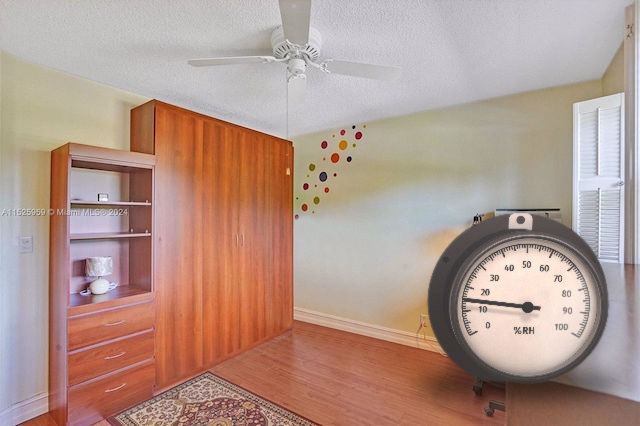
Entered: {"value": 15, "unit": "%"}
